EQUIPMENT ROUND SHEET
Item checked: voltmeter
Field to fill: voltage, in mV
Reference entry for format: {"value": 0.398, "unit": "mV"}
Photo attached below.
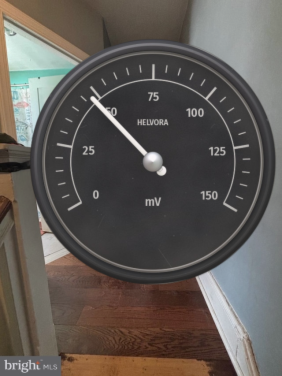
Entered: {"value": 47.5, "unit": "mV"}
